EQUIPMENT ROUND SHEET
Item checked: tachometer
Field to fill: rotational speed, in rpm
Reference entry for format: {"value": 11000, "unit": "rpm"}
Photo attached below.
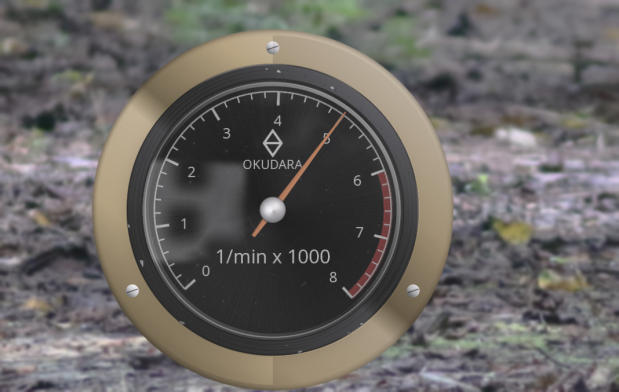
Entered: {"value": 5000, "unit": "rpm"}
